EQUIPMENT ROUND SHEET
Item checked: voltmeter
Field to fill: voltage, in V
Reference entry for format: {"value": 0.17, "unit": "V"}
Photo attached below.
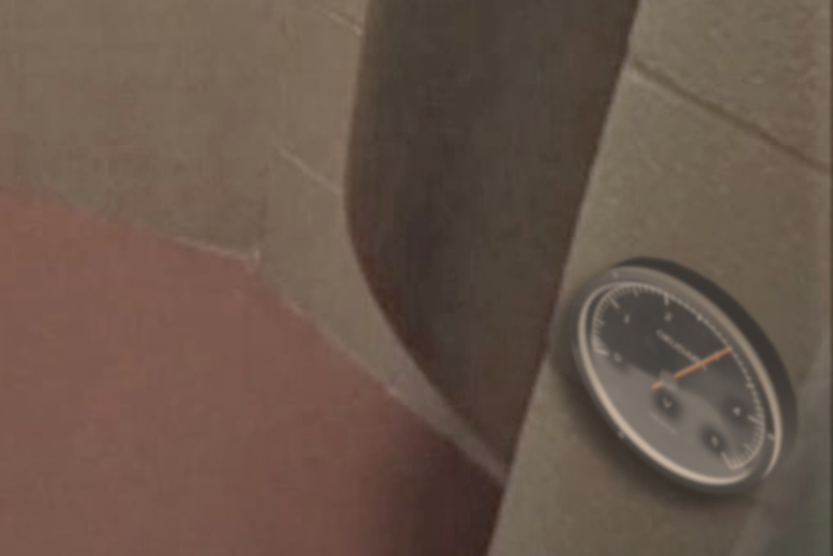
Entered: {"value": 3, "unit": "V"}
